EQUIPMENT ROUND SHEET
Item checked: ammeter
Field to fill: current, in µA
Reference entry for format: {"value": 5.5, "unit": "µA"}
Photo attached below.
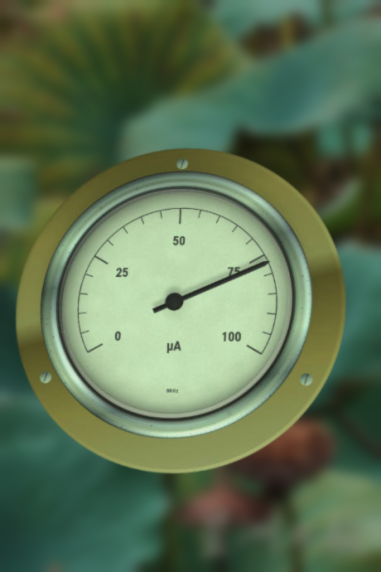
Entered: {"value": 77.5, "unit": "µA"}
